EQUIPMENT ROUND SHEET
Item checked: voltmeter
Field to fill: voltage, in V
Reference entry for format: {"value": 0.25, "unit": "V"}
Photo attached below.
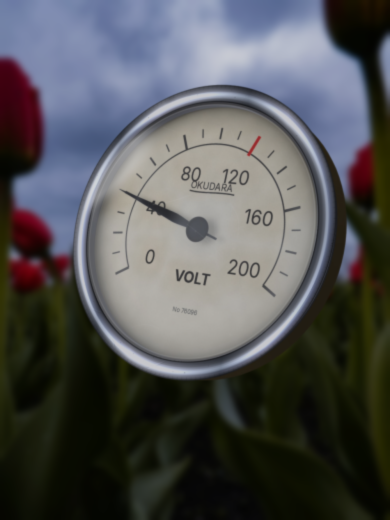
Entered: {"value": 40, "unit": "V"}
